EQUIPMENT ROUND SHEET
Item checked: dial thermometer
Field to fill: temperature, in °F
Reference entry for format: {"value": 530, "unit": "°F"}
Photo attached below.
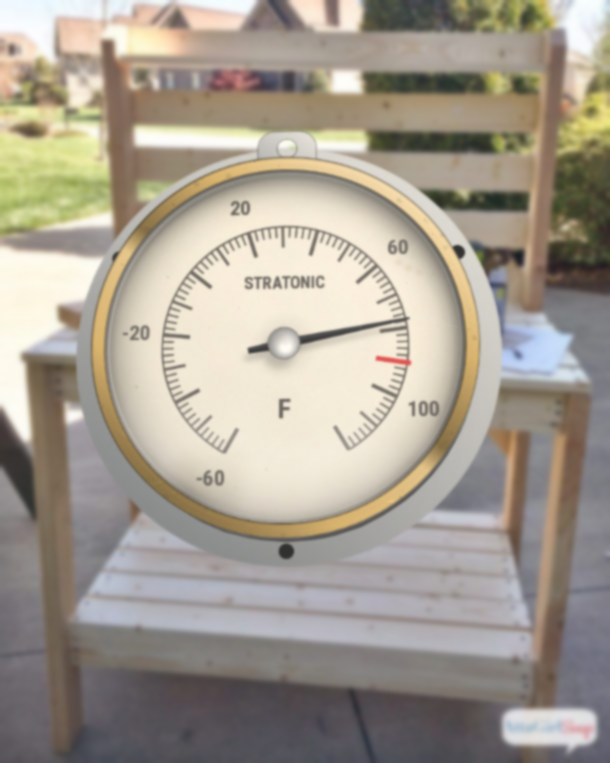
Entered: {"value": 78, "unit": "°F"}
